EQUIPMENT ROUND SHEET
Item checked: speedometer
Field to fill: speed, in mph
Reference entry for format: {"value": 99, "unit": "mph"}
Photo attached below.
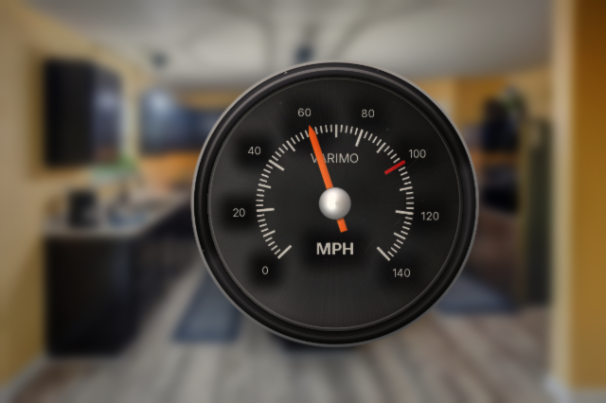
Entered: {"value": 60, "unit": "mph"}
